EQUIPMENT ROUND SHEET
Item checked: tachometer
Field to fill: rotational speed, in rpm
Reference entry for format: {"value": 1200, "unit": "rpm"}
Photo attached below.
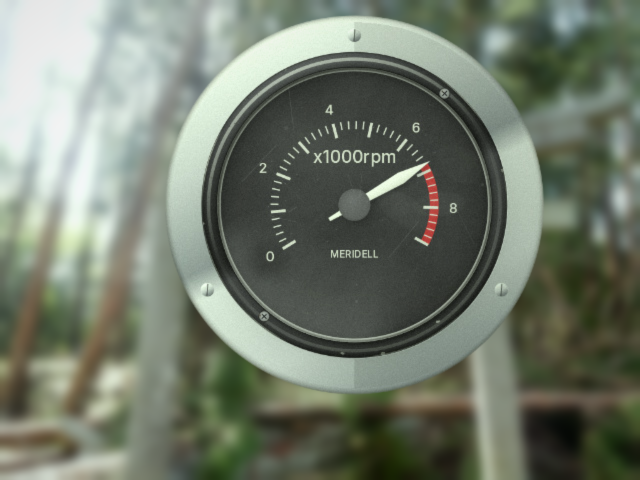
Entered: {"value": 6800, "unit": "rpm"}
